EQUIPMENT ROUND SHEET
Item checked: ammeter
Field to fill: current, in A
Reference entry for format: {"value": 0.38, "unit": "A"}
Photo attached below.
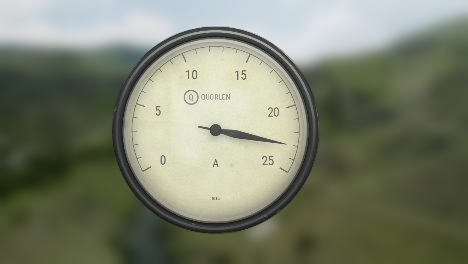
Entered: {"value": 23, "unit": "A"}
